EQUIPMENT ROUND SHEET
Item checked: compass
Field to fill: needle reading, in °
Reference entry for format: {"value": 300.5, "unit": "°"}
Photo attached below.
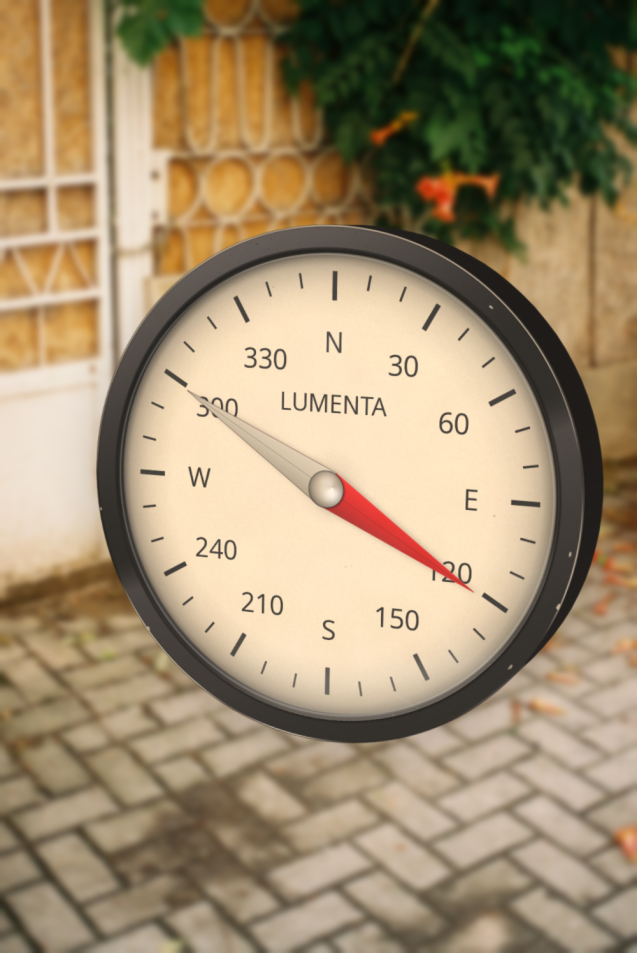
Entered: {"value": 120, "unit": "°"}
